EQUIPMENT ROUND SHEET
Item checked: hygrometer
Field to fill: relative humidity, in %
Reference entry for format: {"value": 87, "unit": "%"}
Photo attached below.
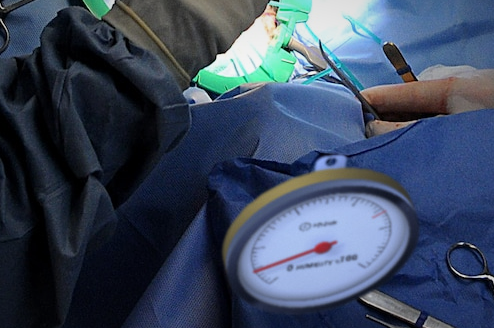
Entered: {"value": 10, "unit": "%"}
